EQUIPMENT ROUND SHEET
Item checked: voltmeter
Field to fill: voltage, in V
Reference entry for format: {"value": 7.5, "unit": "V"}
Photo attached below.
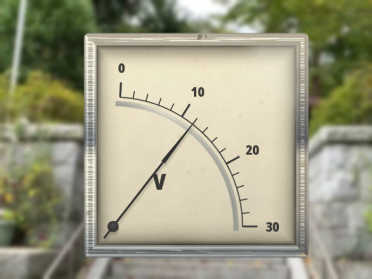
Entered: {"value": 12, "unit": "V"}
